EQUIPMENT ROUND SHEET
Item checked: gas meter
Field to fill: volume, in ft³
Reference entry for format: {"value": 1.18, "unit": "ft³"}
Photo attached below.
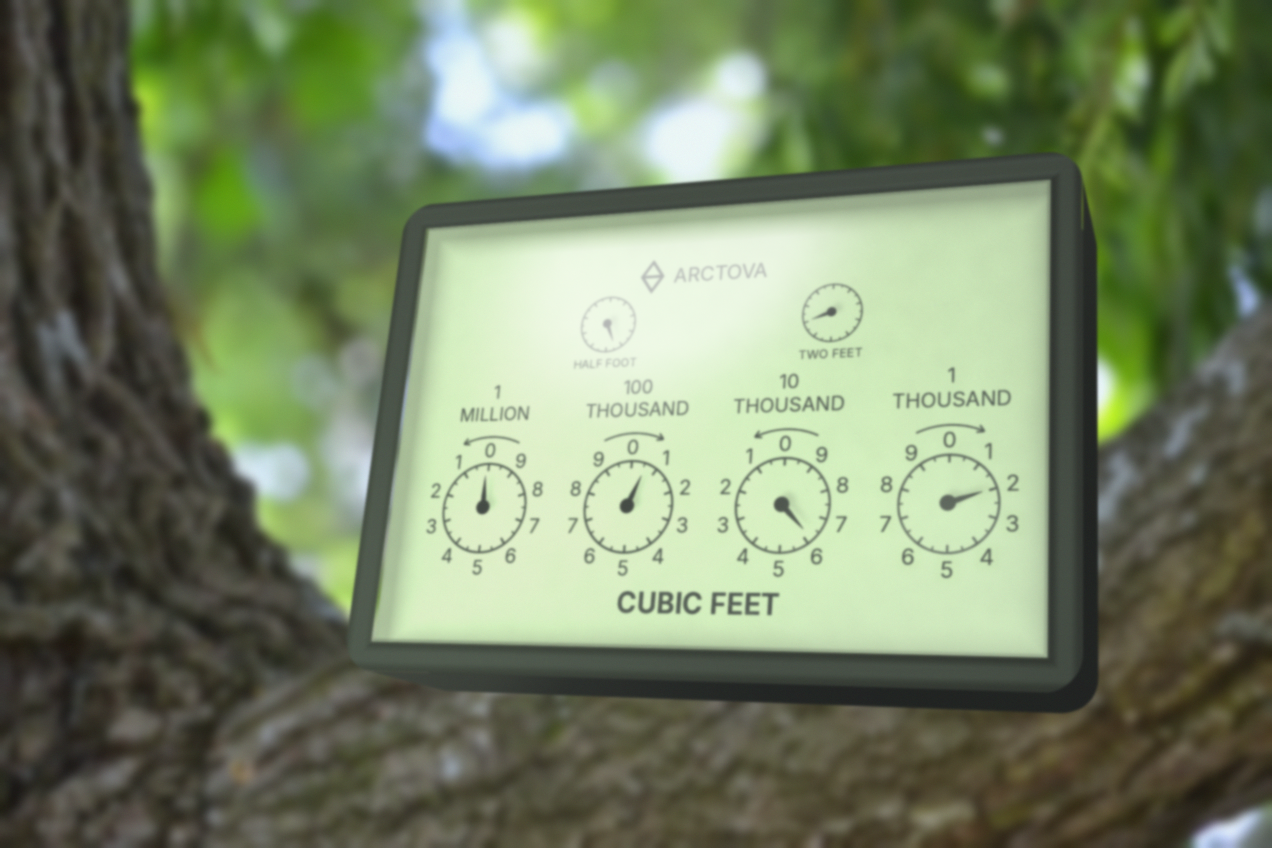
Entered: {"value": 6200, "unit": "ft³"}
